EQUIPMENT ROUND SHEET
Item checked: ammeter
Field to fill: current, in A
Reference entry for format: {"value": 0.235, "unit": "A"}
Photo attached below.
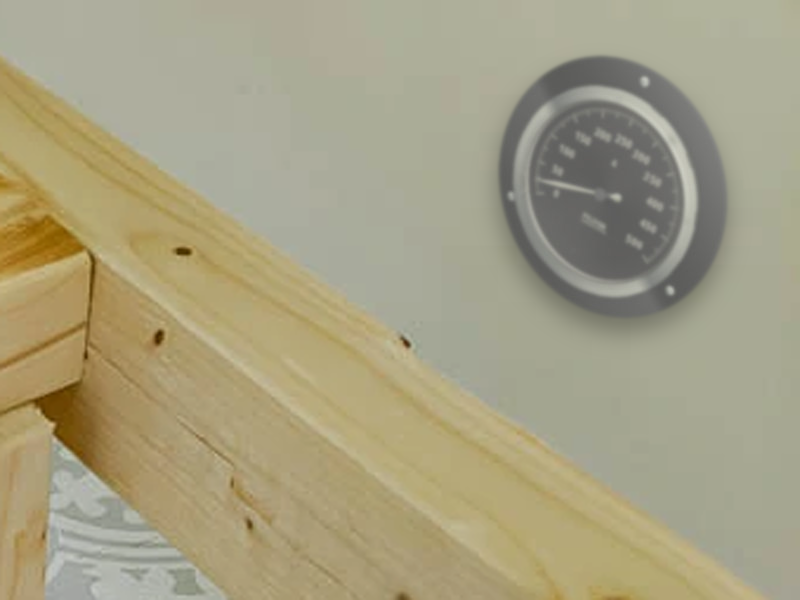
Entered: {"value": 25, "unit": "A"}
